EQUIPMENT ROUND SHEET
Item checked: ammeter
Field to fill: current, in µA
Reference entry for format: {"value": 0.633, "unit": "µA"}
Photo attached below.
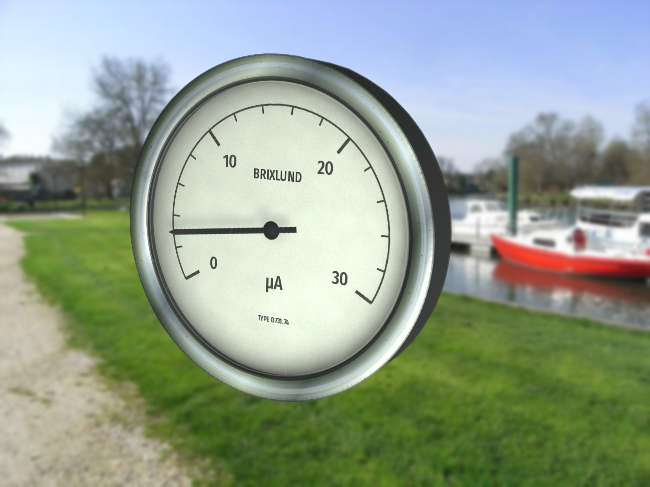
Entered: {"value": 3, "unit": "µA"}
